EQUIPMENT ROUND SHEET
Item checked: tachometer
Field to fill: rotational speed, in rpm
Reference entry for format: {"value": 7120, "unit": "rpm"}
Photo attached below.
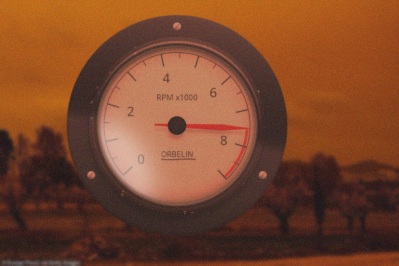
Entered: {"value": 7500, "unit": "rpm"}
